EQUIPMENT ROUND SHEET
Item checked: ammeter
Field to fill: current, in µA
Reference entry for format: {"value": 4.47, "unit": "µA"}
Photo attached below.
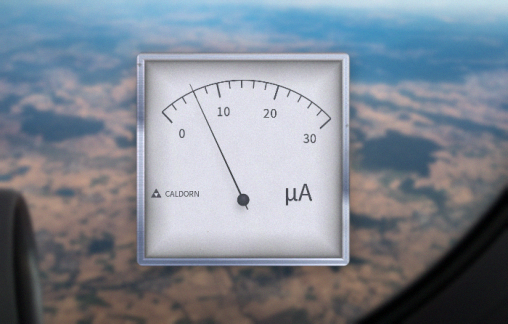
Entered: {"value": 6, "unit": "µA"}
